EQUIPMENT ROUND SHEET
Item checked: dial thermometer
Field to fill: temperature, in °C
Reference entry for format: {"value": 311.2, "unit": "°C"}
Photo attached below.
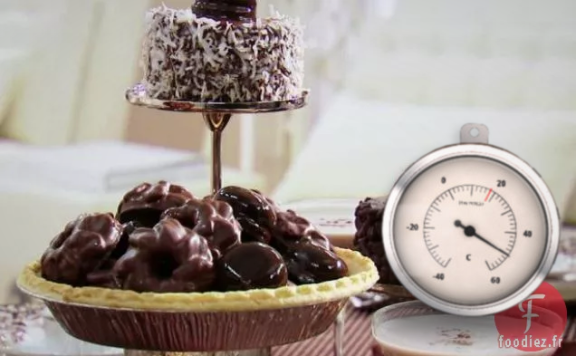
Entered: {"value": 50, "unit": "°C"}
